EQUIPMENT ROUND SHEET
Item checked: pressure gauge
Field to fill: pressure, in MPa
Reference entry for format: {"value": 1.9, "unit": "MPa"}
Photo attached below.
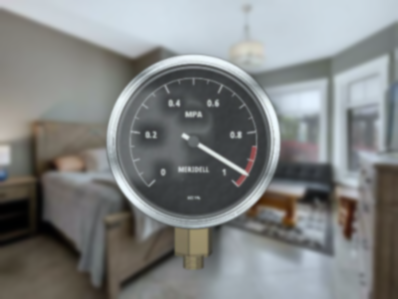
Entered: {"value": 0.95, "unit": "MPa"}
